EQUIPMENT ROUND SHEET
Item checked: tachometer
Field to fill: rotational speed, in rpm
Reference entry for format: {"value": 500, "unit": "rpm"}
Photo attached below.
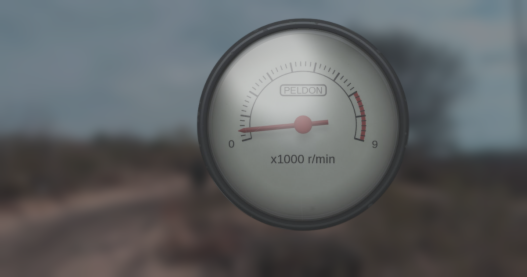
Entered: {"value": 400, "unit": "rpm"}
